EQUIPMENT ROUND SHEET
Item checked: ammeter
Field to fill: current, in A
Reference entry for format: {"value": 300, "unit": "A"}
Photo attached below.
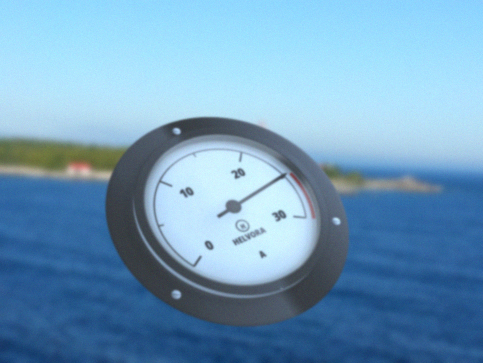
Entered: {"value": 25, "unit": "A"}
